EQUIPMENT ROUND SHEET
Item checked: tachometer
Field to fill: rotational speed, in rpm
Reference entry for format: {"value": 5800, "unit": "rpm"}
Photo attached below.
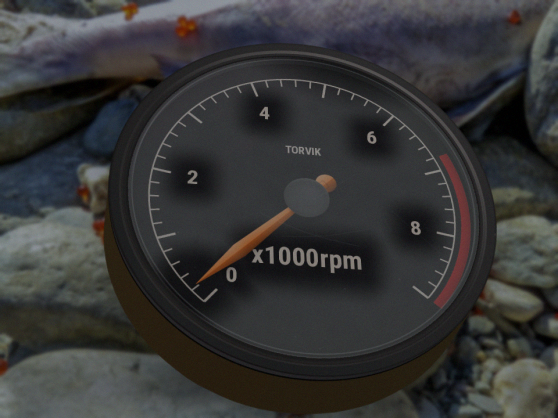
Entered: {"value": 200, "unit": "rpm"}
